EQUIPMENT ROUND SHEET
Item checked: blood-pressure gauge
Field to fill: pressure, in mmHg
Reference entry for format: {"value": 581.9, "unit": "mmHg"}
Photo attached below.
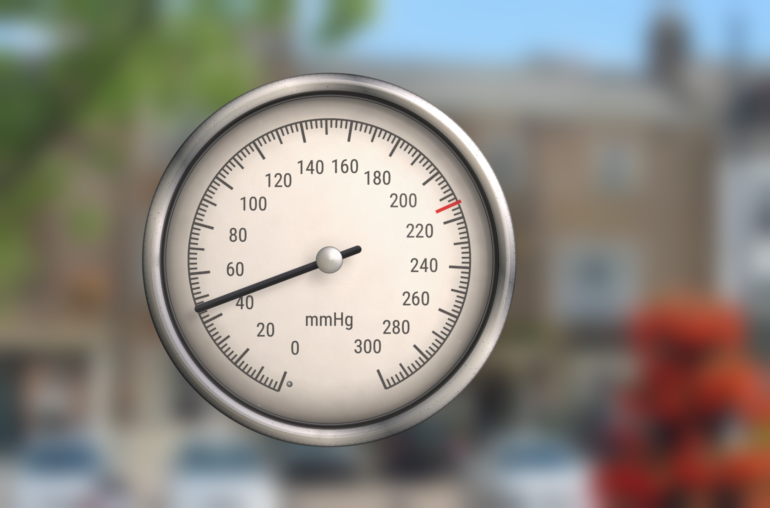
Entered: {"value": 46, "unit": "mmHg"}
